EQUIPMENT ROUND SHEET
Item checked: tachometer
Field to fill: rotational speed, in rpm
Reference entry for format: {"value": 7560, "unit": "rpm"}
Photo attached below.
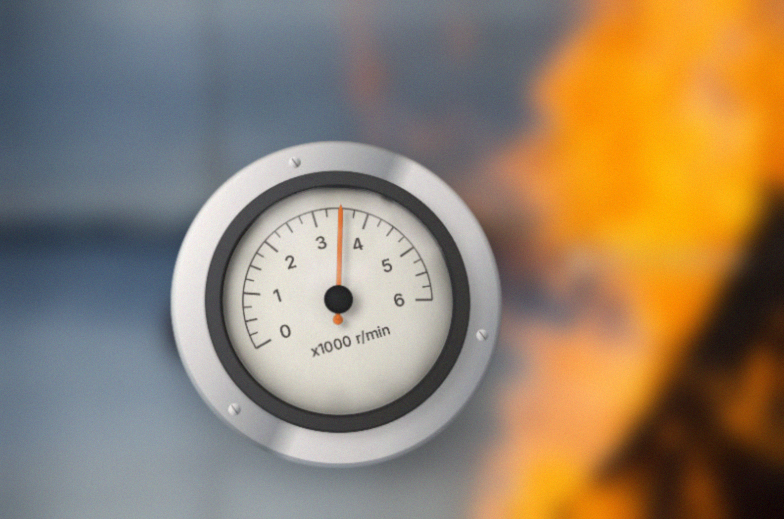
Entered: {"value": 3500, "unit": "rpm"}
